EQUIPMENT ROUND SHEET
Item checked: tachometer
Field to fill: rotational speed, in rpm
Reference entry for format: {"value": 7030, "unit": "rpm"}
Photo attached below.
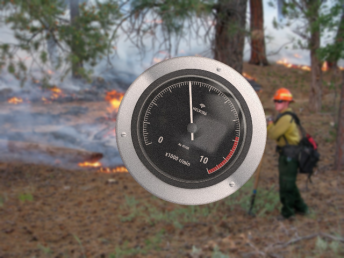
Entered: {"value": 4000, "unit": "rpm"}
